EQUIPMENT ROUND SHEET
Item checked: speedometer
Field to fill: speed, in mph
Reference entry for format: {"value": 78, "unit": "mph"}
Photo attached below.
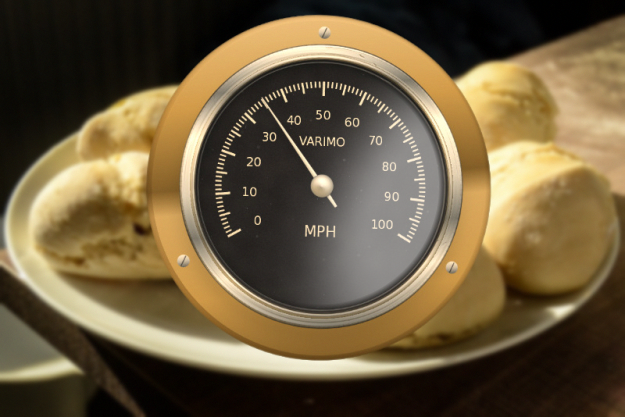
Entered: {"value": 35, "unit": "mph"}
